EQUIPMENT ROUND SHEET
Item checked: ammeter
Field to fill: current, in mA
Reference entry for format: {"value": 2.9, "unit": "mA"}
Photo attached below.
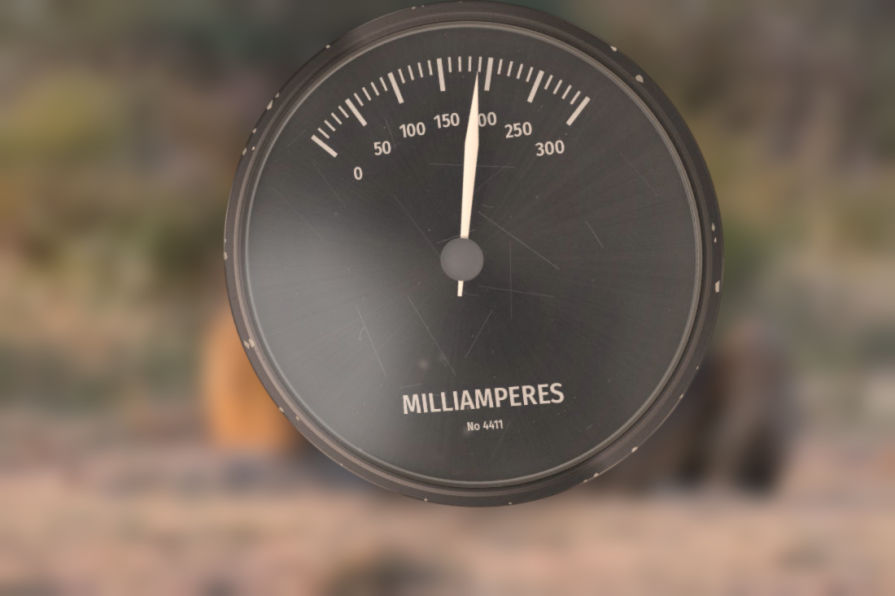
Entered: {"value": 190, "unit": "mA"}
